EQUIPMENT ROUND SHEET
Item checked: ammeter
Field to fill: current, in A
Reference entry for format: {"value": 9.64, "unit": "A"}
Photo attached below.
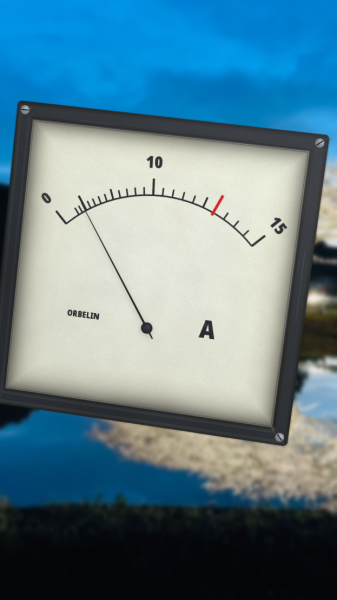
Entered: {"value": 5, "unit": "A"}
